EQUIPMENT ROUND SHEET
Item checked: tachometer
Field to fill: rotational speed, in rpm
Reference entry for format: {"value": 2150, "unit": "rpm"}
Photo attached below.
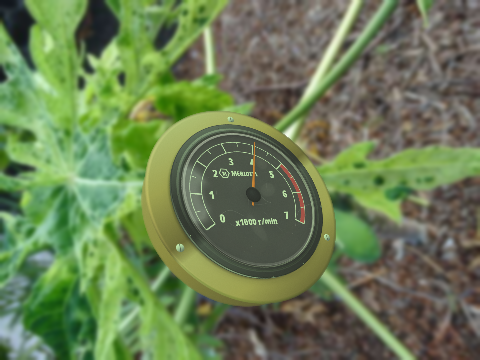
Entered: {"value": 4000, "unit": "rpm"}
